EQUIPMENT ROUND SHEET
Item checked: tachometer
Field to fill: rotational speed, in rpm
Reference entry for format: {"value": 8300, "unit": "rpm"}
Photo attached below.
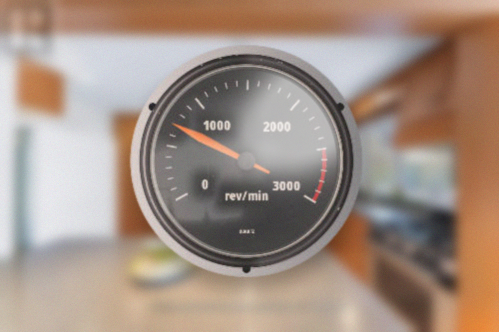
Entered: {"value": 700, "unit": "rpm"}
